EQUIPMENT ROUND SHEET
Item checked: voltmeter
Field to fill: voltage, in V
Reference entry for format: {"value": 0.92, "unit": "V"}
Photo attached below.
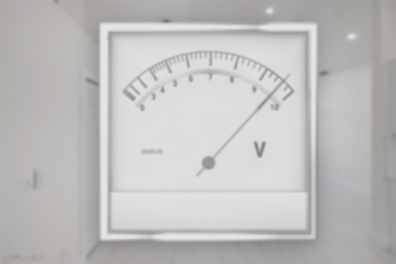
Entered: {"value": 9.6, "unit": "V"}
